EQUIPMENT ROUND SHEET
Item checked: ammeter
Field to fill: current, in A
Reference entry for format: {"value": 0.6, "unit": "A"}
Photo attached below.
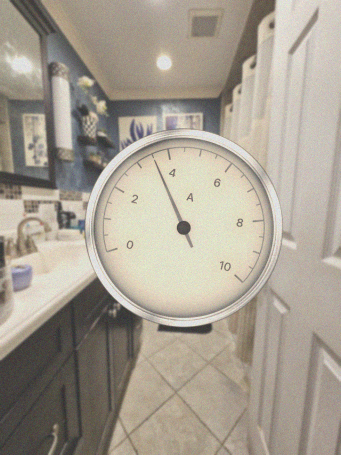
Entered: {"value": 3.5, "unit": "A"}
